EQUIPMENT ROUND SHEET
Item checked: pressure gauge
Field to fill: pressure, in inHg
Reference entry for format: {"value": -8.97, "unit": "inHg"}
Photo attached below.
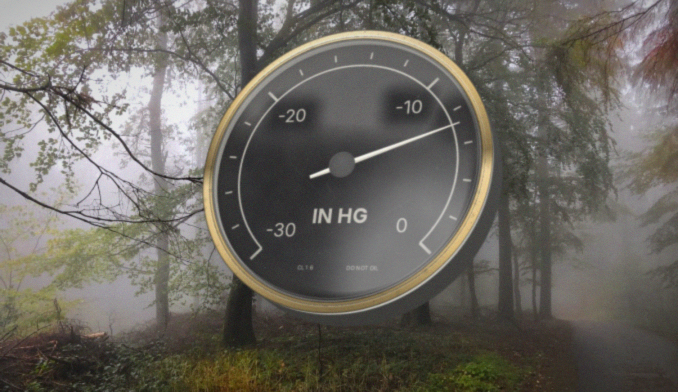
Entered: {"value": -7, "unit": "inHg"}
